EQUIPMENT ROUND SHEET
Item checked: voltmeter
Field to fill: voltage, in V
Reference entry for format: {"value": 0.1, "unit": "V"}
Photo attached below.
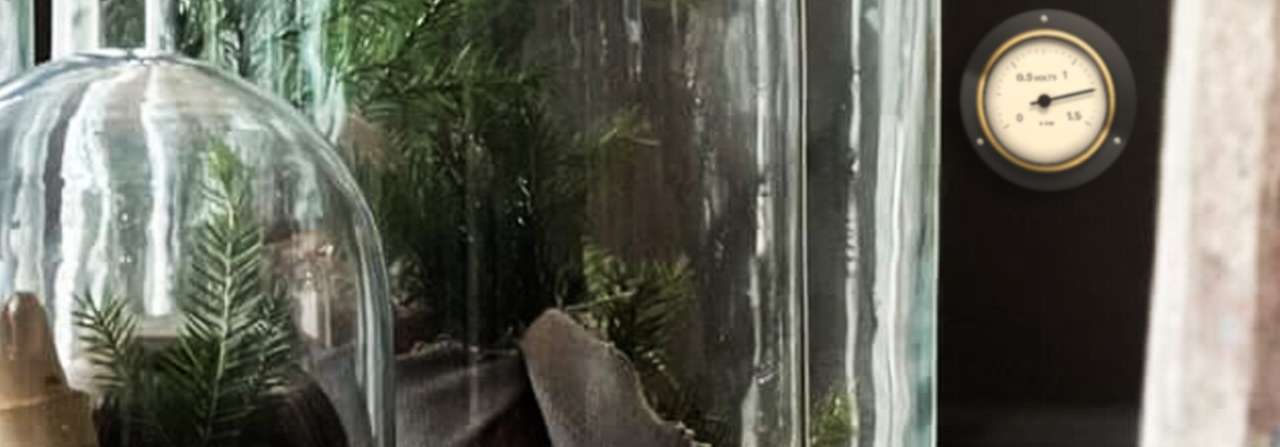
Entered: {"value": 1.25, "unit": "V"}
